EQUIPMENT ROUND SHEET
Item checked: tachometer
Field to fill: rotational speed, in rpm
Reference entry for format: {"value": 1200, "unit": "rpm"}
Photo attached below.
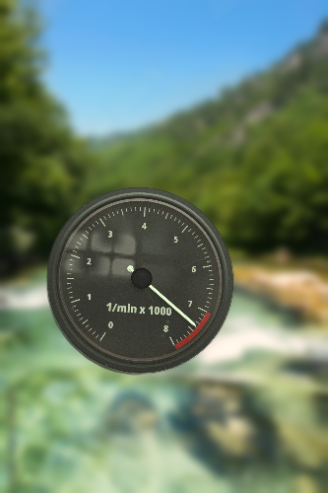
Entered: {"value": 7400, "unit": "rpm"}
